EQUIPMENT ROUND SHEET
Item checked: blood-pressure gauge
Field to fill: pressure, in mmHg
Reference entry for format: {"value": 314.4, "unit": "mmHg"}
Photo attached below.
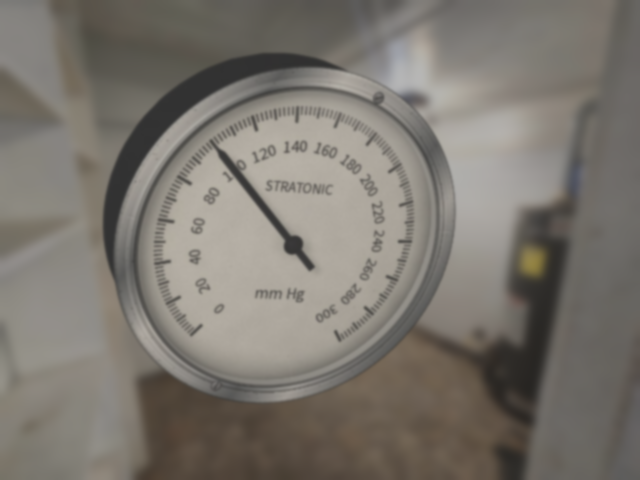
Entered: {"value": 100, "unit": "mmHg"}
